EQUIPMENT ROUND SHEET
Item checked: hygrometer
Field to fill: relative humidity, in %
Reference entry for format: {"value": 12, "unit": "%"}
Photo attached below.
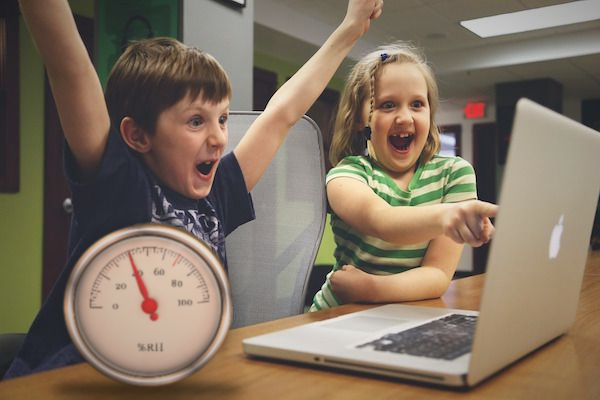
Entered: {"value": 40, "unit": "%"}
